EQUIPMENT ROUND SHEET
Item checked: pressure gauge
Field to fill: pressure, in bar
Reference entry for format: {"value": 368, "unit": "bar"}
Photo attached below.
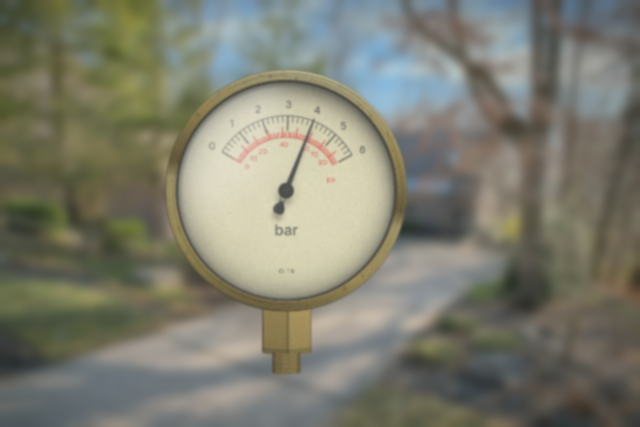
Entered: {"value": 4, "unit": "bar"}
